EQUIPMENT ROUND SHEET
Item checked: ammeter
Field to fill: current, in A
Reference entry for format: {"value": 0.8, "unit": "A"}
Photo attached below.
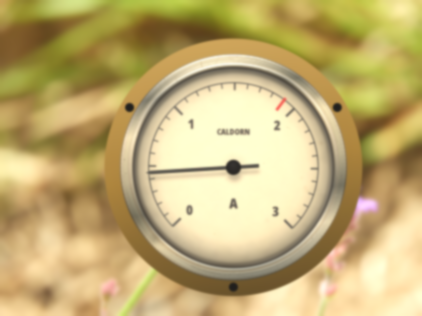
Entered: {"value": 0.45, "unit": "A"}
